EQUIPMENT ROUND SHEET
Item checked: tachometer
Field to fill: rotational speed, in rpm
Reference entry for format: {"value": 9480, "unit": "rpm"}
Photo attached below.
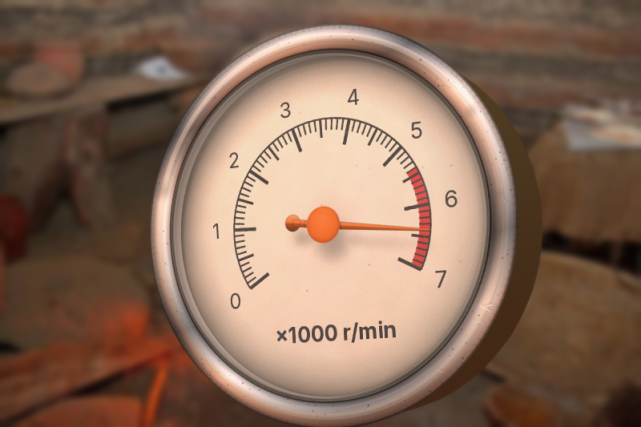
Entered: {"value": 6400, "unit": "rpm"}
